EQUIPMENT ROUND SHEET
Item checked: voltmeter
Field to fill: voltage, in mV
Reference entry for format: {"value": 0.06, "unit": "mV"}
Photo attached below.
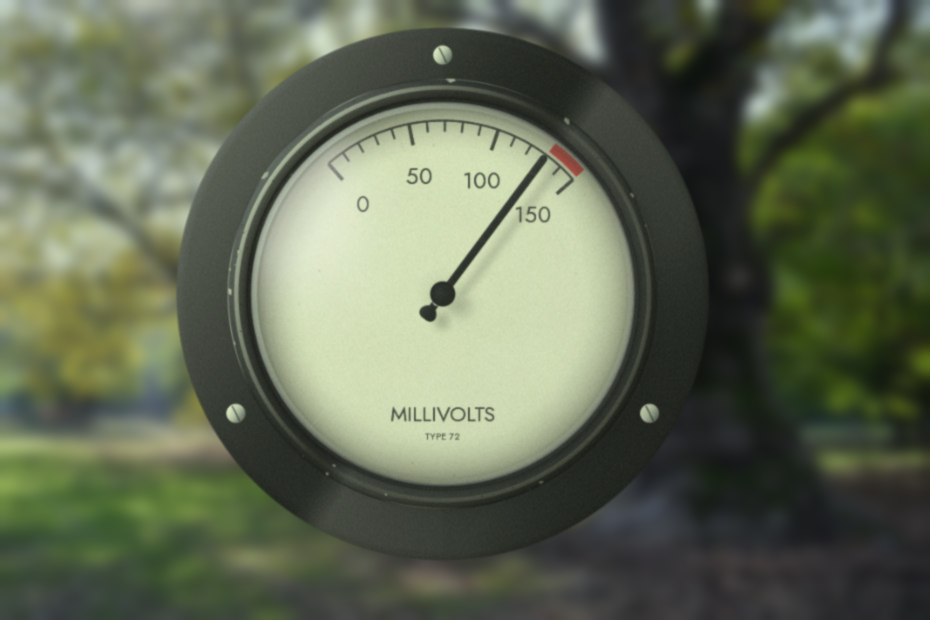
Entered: {"value": 130, "unit": "mV"}
